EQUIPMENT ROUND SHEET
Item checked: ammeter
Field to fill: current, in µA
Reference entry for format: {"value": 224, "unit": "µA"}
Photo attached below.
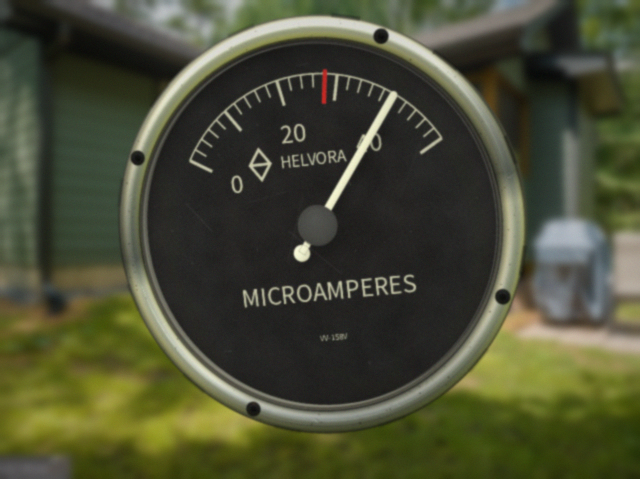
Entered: {"value": 40, "unit": "µA"}
